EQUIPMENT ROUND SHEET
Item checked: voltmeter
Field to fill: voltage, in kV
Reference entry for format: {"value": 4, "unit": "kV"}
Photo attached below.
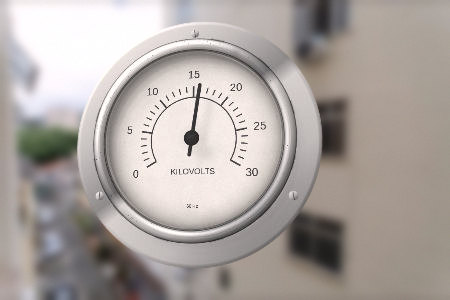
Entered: {"value": 16, "unit": "kV"}
